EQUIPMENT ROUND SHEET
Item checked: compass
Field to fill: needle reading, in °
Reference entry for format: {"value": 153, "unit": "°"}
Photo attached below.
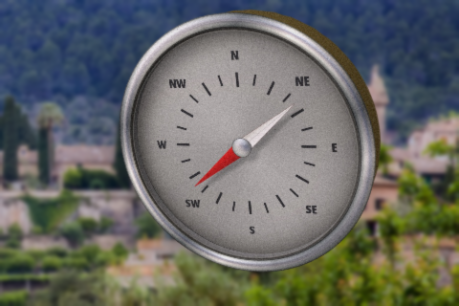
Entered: {"value": 232.5, "unit": "°"}
